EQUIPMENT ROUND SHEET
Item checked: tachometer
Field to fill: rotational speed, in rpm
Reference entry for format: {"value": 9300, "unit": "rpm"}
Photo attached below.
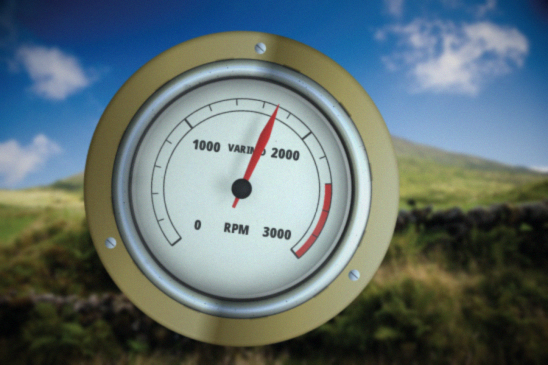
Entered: {"value": 1700, "unit": "rpm"}
